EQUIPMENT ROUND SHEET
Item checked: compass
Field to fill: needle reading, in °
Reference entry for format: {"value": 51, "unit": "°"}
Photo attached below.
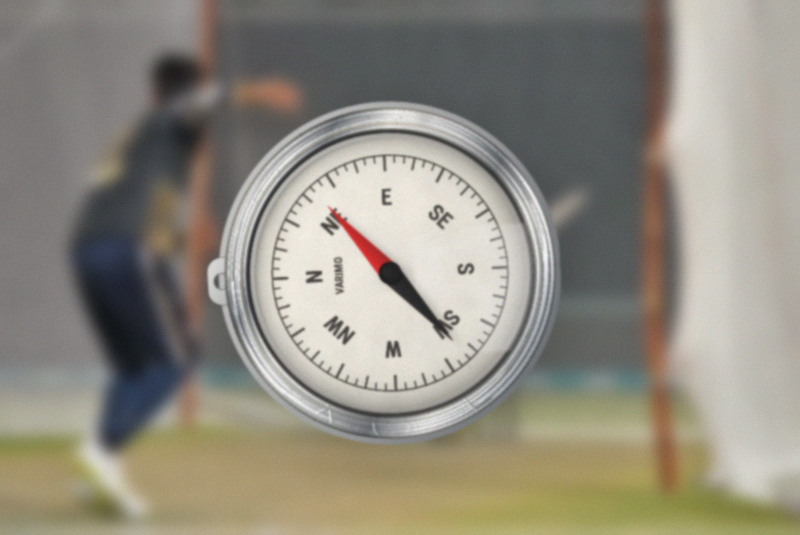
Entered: {"value": 50, "unit": "°"}
